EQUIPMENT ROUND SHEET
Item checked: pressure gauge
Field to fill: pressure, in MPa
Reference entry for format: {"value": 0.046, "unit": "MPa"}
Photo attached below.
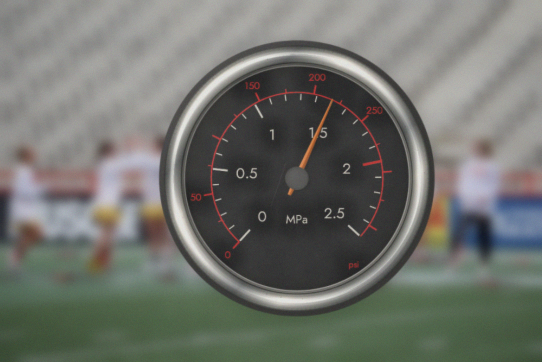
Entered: {"value": 1.5, "unit": "MPa"}
